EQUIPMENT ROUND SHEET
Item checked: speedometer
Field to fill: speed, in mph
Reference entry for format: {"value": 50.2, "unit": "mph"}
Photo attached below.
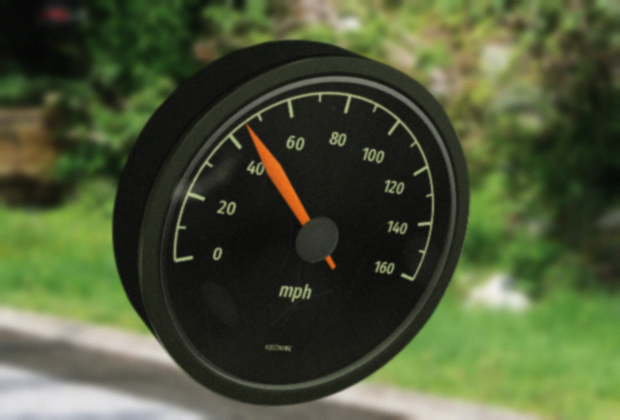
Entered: {"value": 45, "unit": "mph"}
